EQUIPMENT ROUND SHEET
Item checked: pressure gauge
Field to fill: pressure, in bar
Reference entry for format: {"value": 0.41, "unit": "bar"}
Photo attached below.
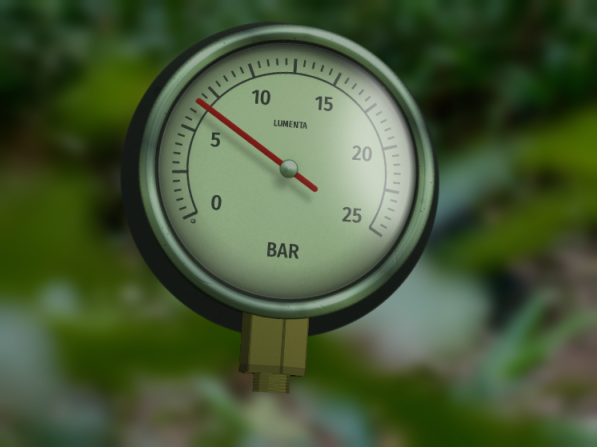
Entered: {"value": 6.5, "unit": "bar"}
